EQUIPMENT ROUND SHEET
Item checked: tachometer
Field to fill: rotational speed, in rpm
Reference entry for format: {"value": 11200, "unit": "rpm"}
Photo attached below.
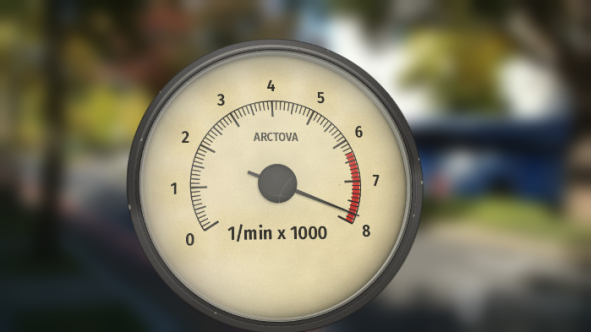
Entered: {"value": 7800, "unit": "rpm"}
